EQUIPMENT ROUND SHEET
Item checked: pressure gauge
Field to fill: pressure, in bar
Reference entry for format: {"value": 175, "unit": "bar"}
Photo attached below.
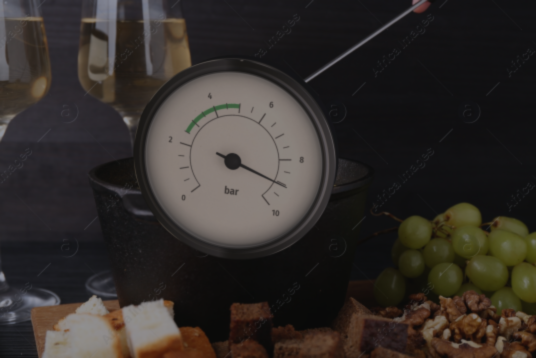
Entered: {"value": 9, "unit": "bar"}
